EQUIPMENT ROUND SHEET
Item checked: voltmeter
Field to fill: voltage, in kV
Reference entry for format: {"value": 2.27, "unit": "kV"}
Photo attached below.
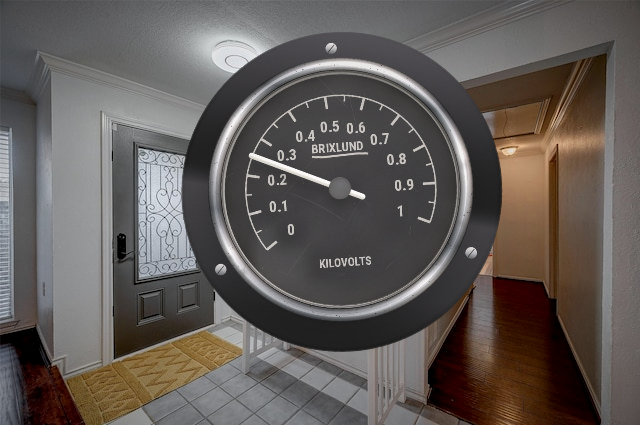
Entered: {"value": 0.25, "unit": "kV"}
